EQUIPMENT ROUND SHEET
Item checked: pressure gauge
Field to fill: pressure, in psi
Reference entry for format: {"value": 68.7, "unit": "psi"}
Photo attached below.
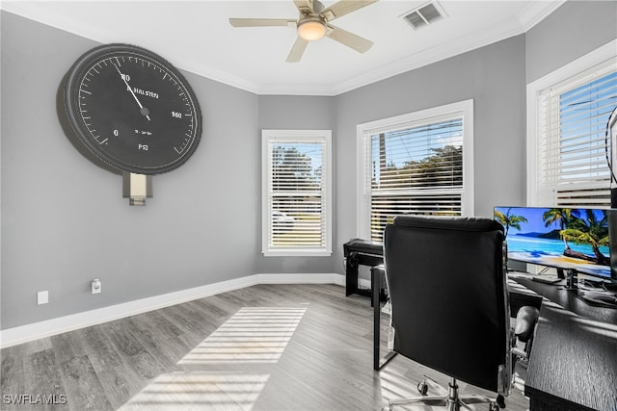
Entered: {"value": 75, "unit": "psi"}
